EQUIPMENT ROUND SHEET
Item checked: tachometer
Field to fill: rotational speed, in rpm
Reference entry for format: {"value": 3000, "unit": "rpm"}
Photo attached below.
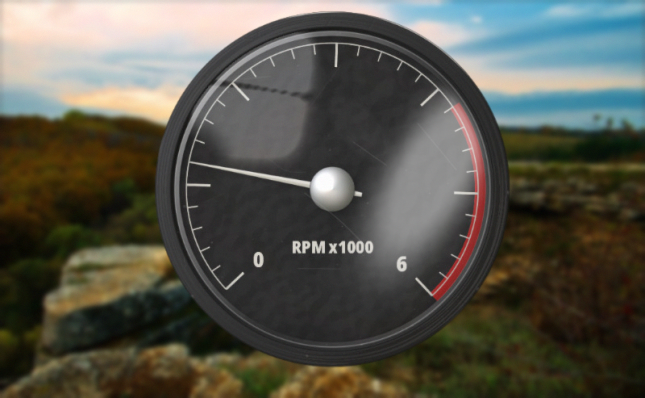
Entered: {"value": 1200, "unit": "rpm"}
